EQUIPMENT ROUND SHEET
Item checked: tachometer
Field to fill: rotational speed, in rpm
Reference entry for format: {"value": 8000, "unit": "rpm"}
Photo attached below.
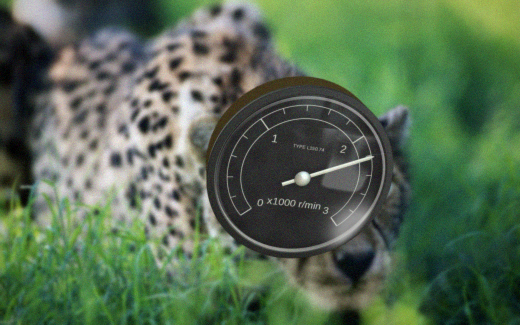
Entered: {"value": 2200, "unit": "rpm"}
